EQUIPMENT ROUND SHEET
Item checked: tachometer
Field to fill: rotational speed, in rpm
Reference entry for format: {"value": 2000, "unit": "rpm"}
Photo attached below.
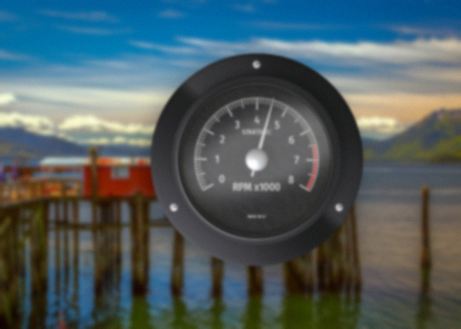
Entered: {"value": 4500, "unit": "rpm"}
